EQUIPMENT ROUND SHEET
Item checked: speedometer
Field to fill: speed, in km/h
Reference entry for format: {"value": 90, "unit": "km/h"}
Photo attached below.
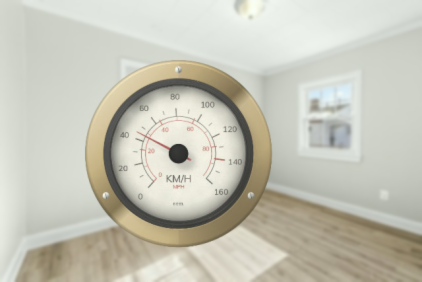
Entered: {"value": 45, "unit": "km/h"}
